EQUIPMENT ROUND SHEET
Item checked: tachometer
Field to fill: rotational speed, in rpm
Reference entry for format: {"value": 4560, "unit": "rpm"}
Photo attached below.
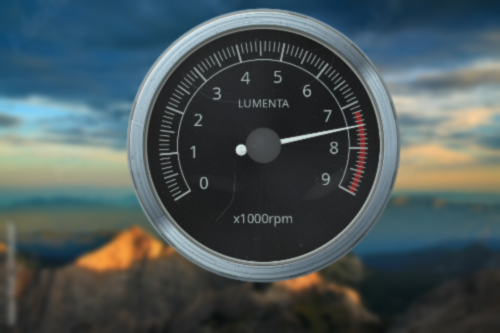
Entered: {"value": 7500, "unit": "rpm"}
